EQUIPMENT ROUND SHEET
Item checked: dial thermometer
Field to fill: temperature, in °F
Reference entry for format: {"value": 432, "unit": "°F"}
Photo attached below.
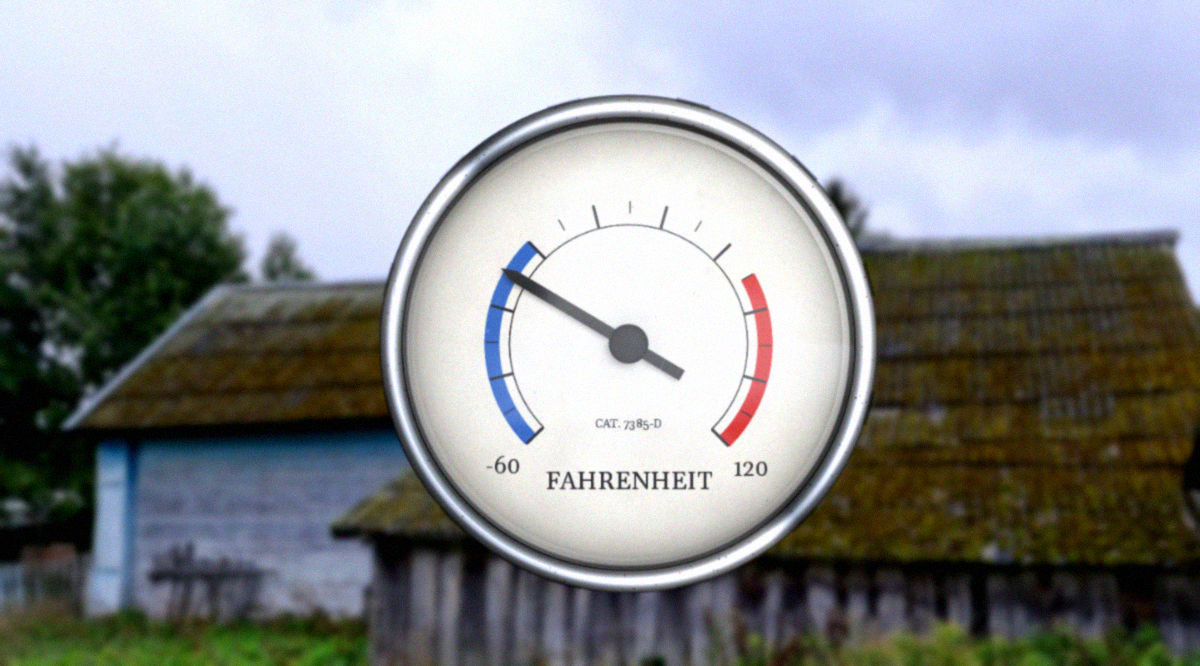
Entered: {"value": -10, "unit": "°F"}
